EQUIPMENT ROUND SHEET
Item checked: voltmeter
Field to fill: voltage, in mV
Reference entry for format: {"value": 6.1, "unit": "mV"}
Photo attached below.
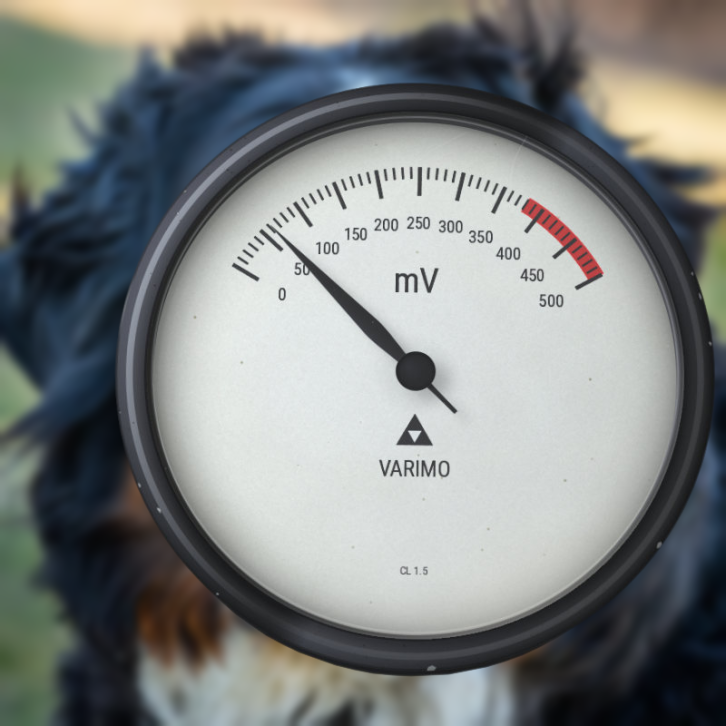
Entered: {"value": 60, "unit": "mV"}
